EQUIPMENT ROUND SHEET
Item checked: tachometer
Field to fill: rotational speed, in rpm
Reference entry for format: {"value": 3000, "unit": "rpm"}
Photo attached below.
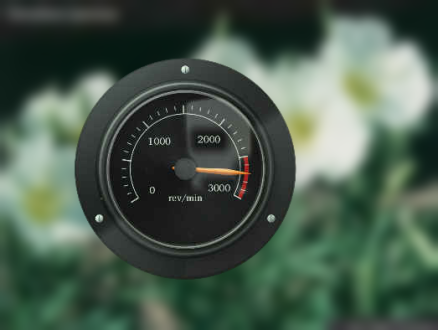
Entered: {"value": 2700, "unit": "rpm"}
